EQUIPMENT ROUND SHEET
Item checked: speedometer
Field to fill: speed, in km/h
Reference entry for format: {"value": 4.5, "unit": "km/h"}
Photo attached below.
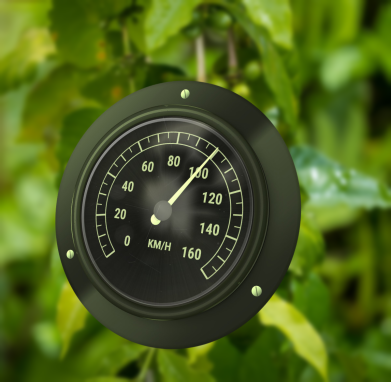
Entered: {"value": 100, "unit": "km/h"}
